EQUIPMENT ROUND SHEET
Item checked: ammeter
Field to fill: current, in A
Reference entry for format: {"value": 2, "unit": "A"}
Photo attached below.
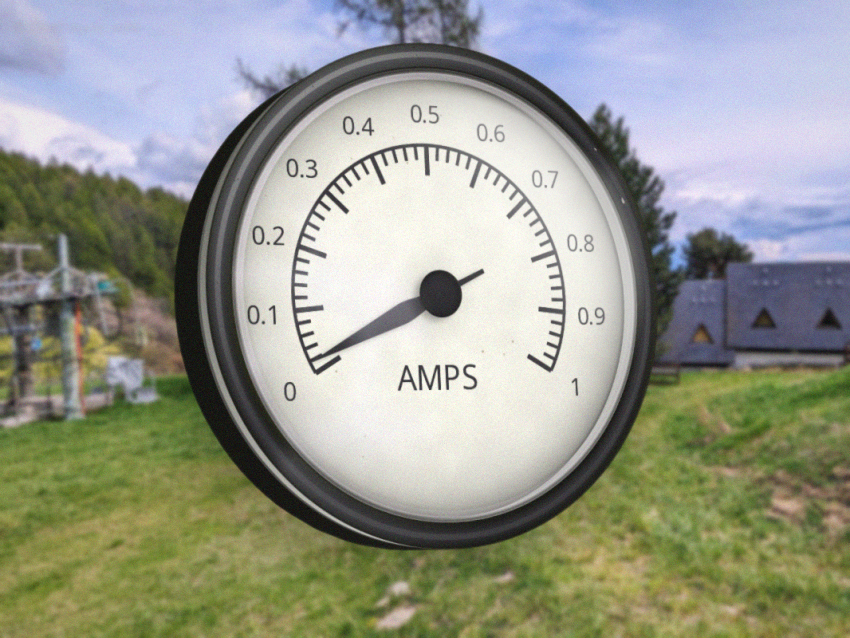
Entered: {"value": 0.02, "unit": "A"}
